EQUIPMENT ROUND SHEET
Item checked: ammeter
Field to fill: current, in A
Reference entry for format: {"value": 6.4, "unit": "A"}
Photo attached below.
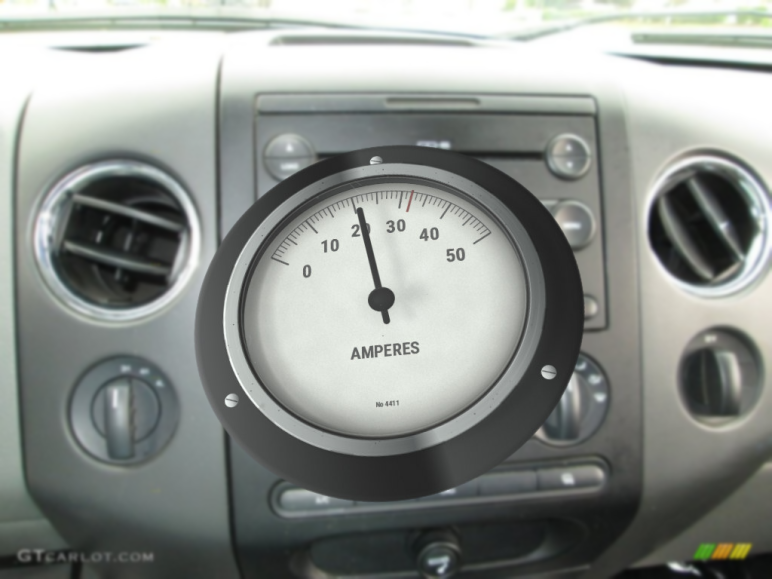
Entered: {"value": 21, "unit": "A"}
